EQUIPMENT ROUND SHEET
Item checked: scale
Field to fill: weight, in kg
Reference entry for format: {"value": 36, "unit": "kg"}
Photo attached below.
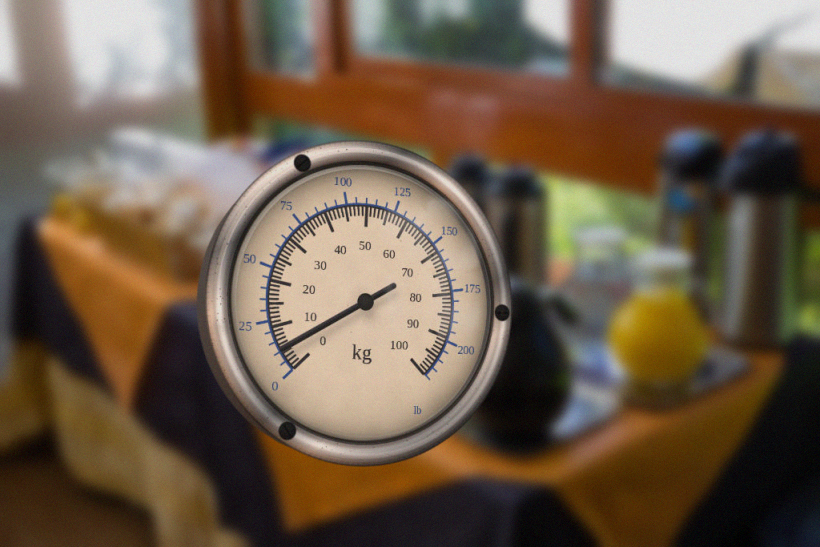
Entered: {"value": 5, "unit": "kg"}
